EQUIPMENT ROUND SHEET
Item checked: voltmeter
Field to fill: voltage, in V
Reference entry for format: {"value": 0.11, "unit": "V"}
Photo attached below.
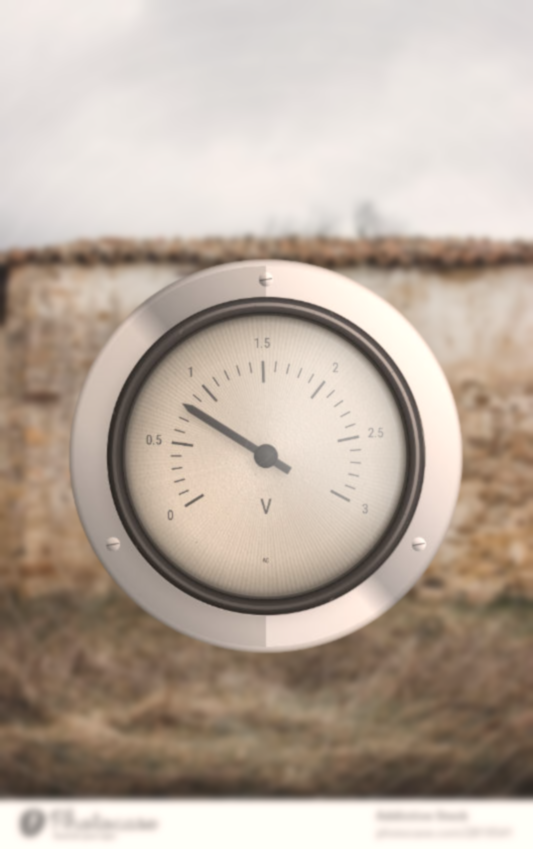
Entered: {"value": 0.8, "unit": "V"}
